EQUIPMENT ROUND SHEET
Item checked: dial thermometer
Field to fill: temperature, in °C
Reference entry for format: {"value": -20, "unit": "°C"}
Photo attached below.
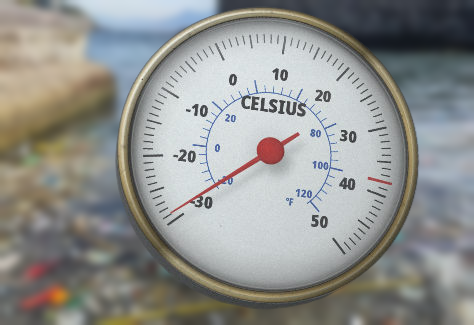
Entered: {"value": -29, "unit": "°C"}
